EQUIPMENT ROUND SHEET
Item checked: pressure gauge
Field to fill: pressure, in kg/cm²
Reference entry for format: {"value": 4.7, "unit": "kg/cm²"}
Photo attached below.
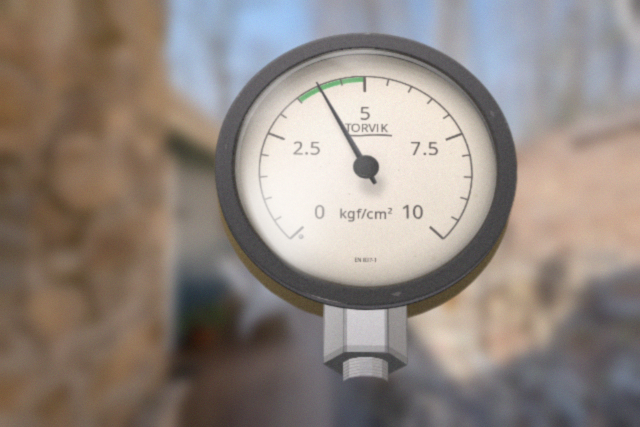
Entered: {"value": 4, "unit": "kg/cm²"}
